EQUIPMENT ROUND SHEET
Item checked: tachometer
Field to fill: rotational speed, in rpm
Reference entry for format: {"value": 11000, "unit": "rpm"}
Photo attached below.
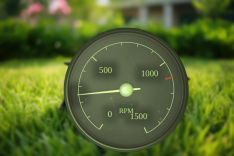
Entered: {"value": 250, "unit": "rpm"}
